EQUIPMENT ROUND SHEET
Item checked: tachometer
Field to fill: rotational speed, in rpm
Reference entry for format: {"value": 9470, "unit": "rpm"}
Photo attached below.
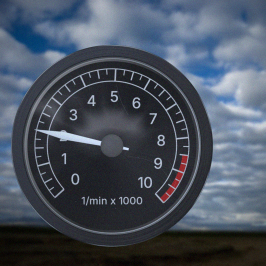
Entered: {"value": 2000, "unit": "rpm"}
